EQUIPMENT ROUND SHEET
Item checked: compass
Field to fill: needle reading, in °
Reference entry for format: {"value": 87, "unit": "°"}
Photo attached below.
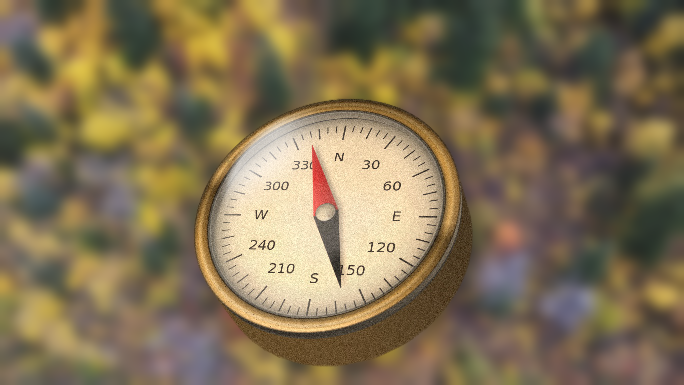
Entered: {"value": 340, "unit": "°"}
